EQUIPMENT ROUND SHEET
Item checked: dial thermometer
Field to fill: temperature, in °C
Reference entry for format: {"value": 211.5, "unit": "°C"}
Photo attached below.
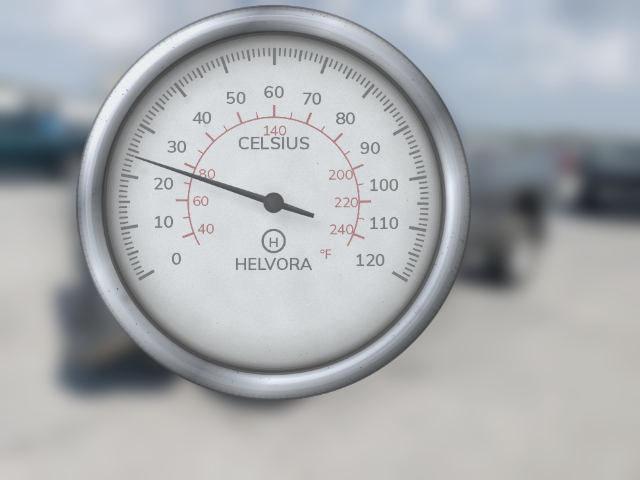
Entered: {"value": 24, "unit": "°C"}
